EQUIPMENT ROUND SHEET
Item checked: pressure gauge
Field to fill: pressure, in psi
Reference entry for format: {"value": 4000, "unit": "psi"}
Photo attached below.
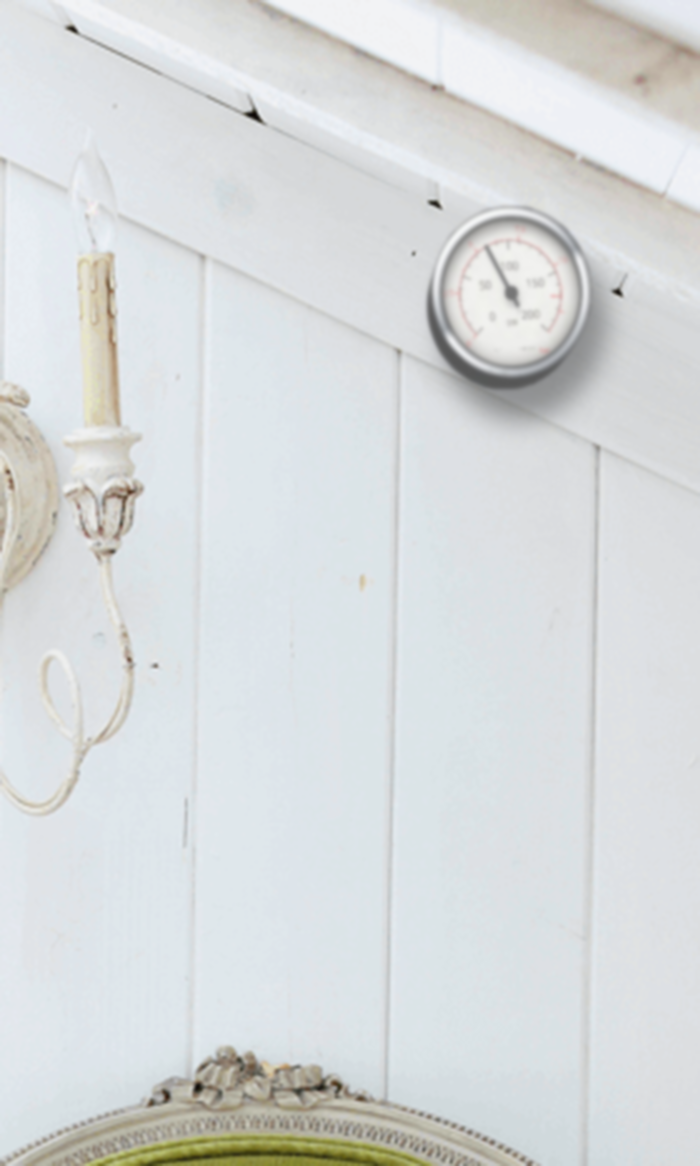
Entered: {"value": 80, "unit": "psi"}
